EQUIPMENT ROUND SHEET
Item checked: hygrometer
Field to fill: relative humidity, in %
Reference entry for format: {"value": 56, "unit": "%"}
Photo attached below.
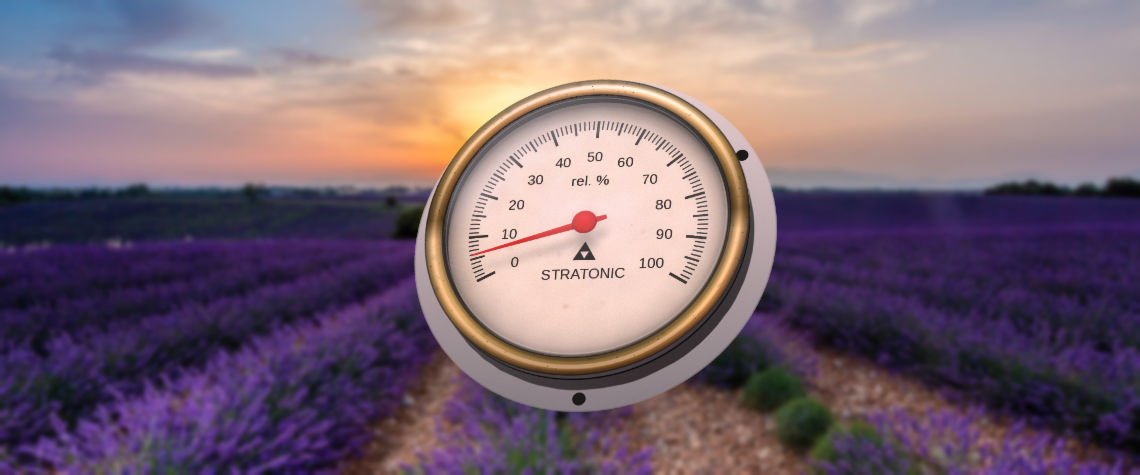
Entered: {"value": 5, "unit": "%"}
